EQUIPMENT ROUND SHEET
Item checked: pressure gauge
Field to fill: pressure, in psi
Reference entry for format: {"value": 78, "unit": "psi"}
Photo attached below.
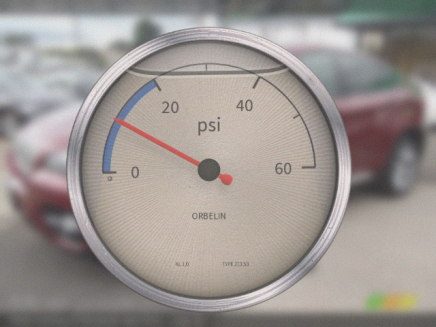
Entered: {"value": 10, "unit": "psi"}
